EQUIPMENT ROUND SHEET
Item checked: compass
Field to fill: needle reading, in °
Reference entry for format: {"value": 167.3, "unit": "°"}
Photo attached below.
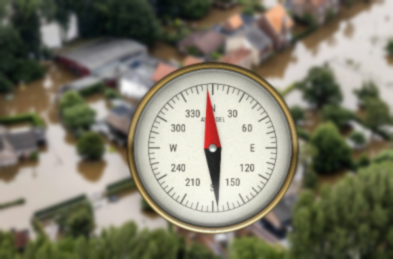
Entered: {"value": 355, "unit": "°"}
